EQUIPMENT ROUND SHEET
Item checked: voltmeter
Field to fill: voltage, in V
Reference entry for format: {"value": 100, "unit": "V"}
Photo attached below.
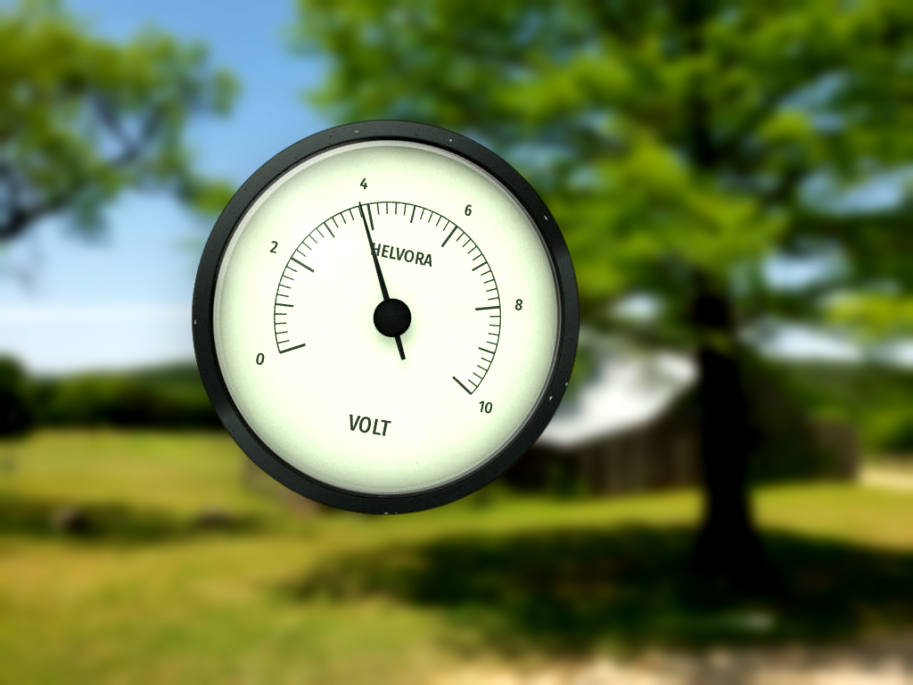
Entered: {"value": 3.8, "unit": "V"}
